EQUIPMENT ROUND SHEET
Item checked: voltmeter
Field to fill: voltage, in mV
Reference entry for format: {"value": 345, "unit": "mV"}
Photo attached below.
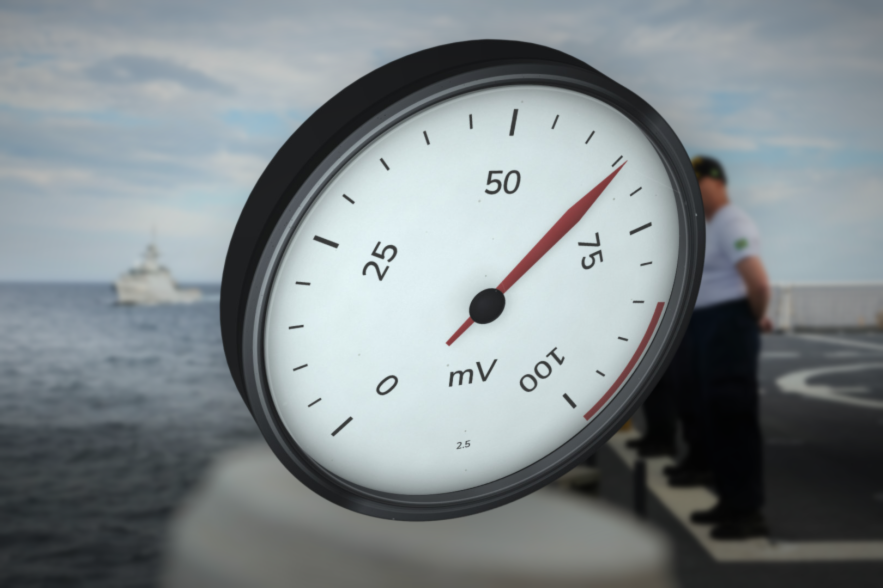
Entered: {"value": 65, "unit": "mV"}
